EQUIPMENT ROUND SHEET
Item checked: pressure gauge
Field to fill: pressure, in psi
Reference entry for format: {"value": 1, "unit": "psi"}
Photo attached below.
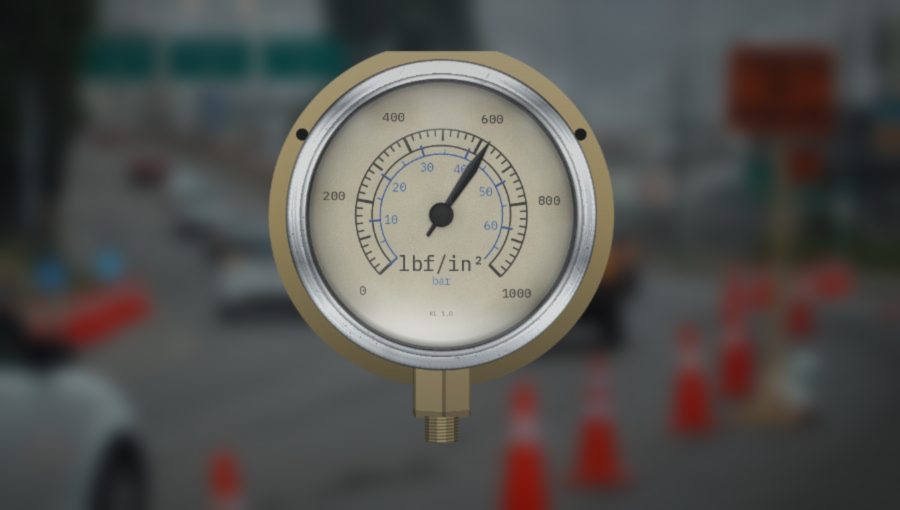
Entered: {"value": 620, "unit": "psi"}
